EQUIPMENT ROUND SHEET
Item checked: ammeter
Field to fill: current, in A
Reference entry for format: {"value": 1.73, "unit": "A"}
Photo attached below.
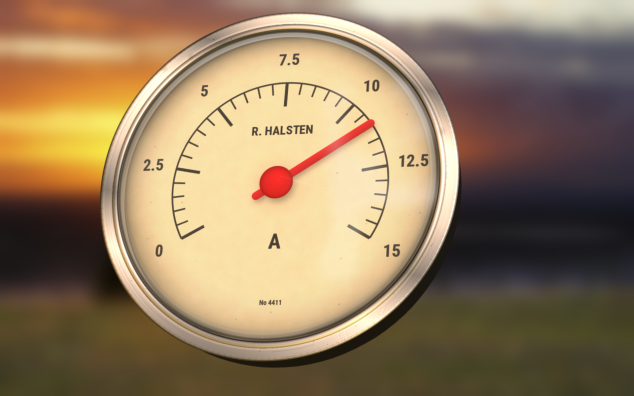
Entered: {"value": 11, "unit": "A"}
